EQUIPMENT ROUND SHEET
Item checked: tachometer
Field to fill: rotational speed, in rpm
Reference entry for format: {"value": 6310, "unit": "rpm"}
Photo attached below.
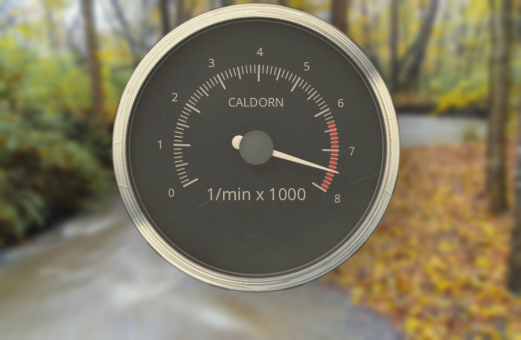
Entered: {"value": 7500, "unit": "rpm"}
